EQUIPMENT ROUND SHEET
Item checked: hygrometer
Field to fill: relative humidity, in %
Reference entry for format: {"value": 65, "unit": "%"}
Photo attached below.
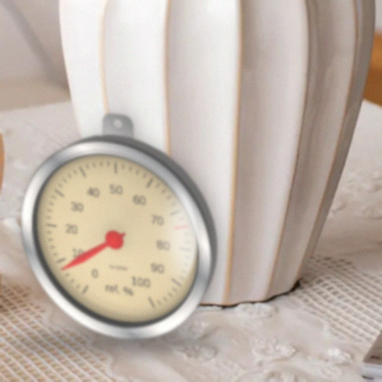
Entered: {"value": 8, "unit": "%"}
